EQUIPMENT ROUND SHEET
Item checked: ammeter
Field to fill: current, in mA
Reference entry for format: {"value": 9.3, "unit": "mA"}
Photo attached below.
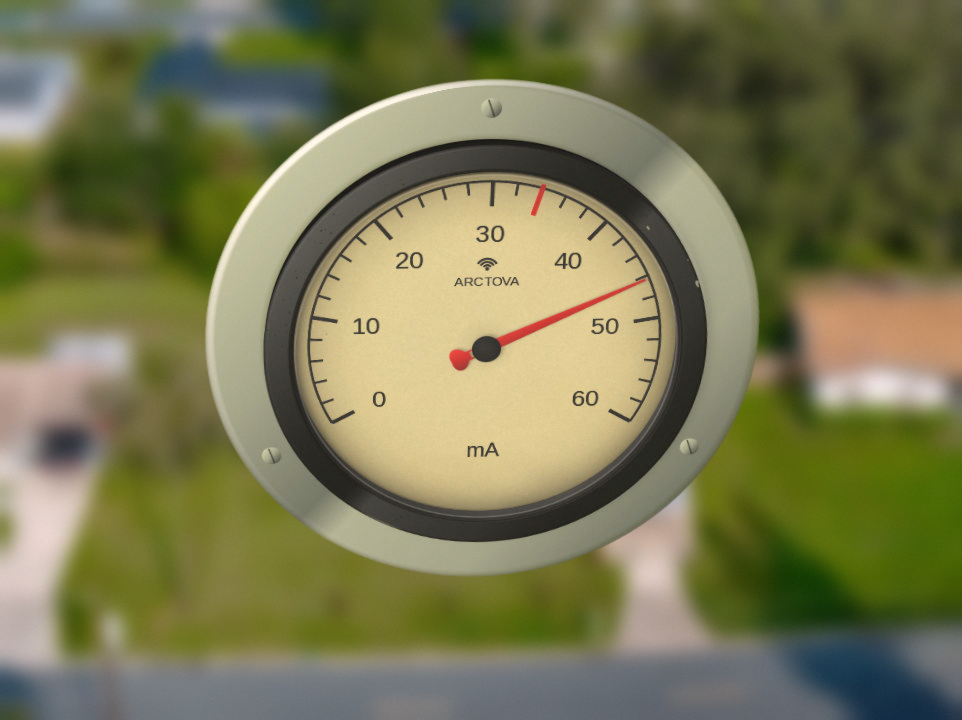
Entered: {"value": 46, "unit": "mA"}
